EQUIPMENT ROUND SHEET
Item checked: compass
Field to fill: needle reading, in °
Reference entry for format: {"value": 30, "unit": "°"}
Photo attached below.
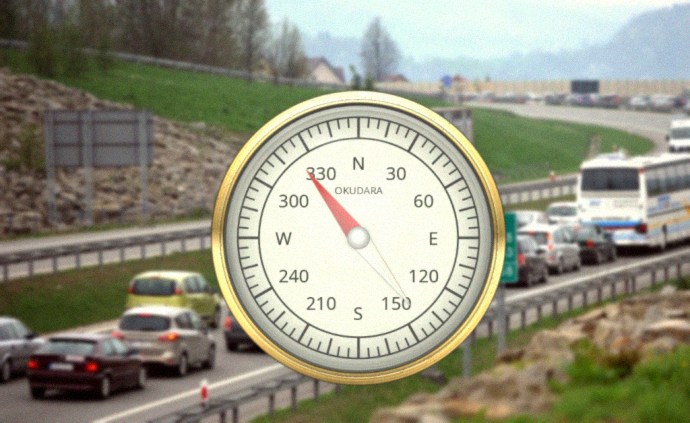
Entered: {"value": 322.5, "unit": "°"}
